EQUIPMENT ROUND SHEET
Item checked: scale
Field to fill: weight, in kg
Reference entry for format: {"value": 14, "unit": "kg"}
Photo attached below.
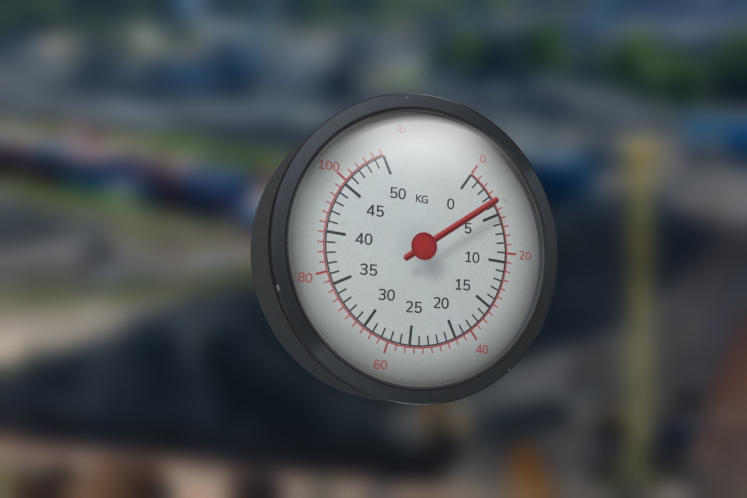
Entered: {"value": 3.5, "unit": "kg"}
